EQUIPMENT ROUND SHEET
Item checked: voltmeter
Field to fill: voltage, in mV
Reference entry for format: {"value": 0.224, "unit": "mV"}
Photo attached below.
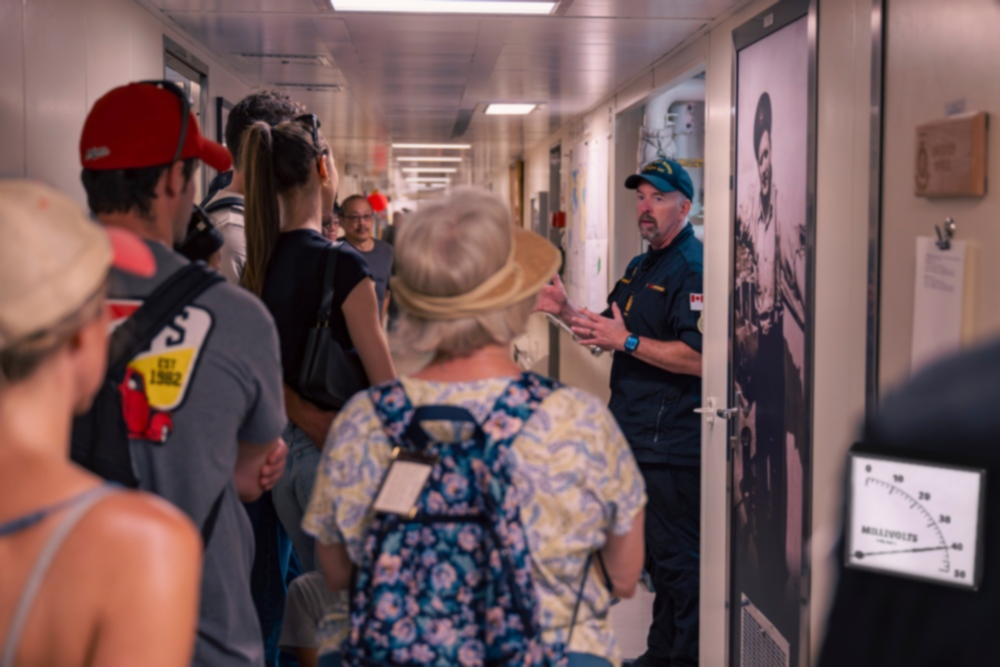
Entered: {"value": 40, "unit": "mV"}
